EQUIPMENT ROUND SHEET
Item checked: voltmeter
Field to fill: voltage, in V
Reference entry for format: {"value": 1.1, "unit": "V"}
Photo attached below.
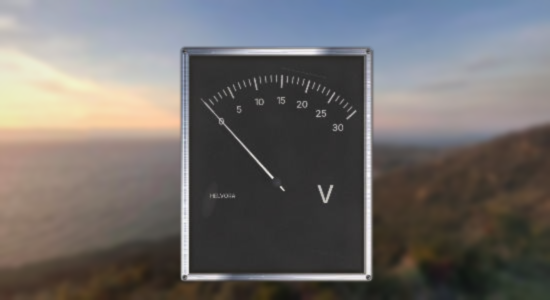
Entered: {"value": 0, "unit": "V"}
